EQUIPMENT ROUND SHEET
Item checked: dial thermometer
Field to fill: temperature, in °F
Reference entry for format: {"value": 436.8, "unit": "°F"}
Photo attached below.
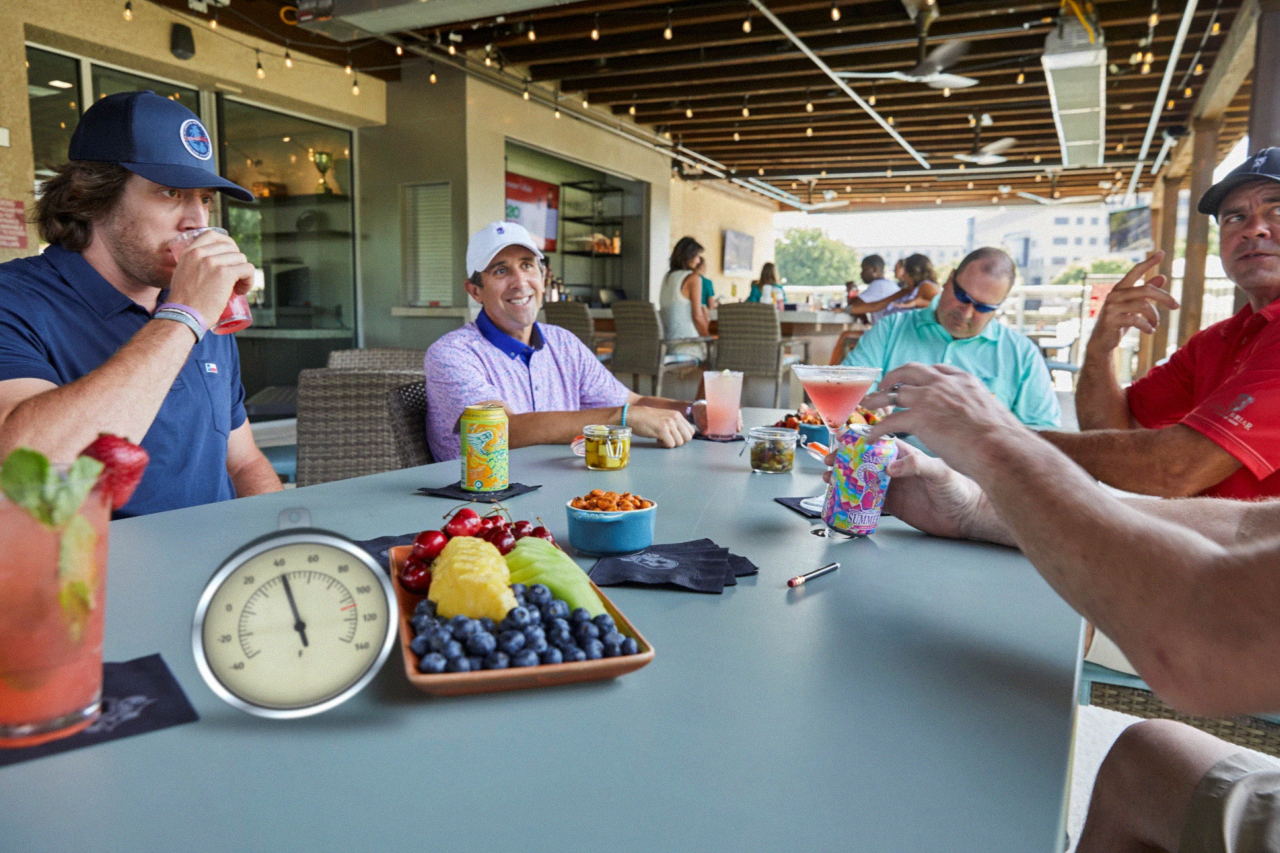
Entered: {"value": 40, "unit": "°F"}
